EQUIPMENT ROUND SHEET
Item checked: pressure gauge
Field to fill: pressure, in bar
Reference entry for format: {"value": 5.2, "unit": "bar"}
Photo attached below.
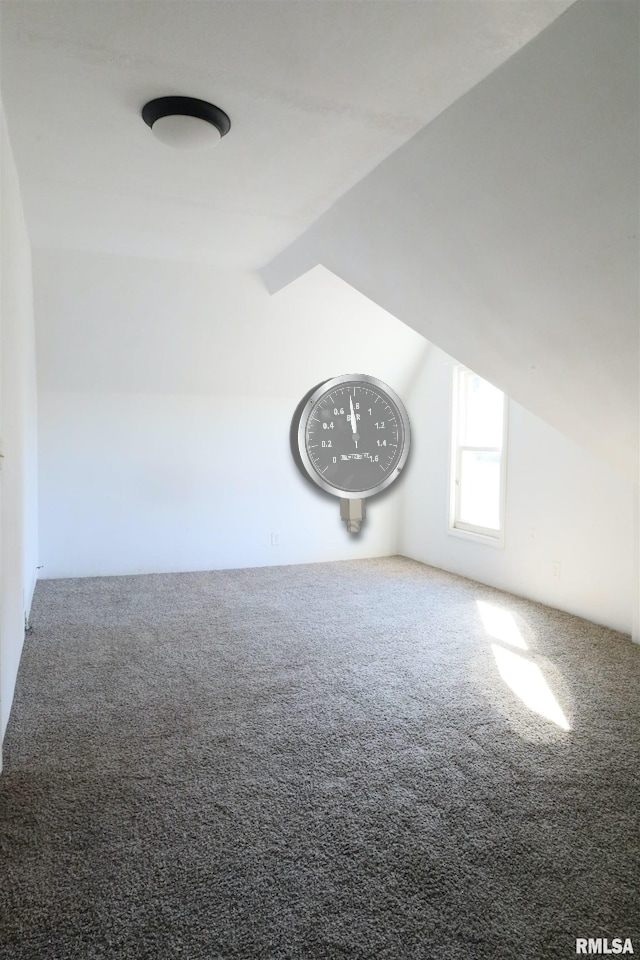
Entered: {"value": 0.75, "unit": "bar"}
